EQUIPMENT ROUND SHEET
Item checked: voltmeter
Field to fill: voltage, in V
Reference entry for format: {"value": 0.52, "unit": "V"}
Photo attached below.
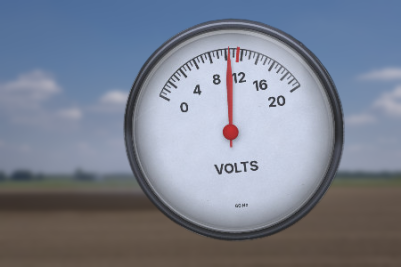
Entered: {"value": 10.5, "unit": "V"}
